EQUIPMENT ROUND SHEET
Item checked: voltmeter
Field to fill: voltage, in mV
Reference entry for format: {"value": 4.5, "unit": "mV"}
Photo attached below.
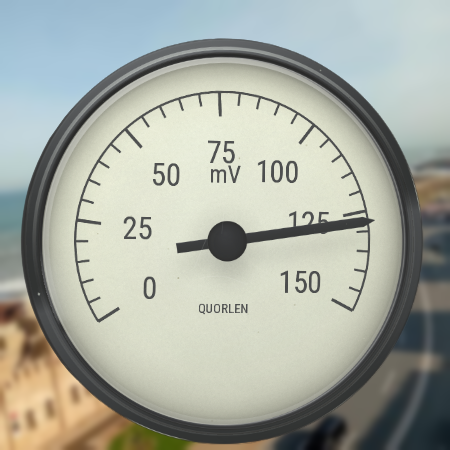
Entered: {"value": 127.5, "unit": "mV"}
